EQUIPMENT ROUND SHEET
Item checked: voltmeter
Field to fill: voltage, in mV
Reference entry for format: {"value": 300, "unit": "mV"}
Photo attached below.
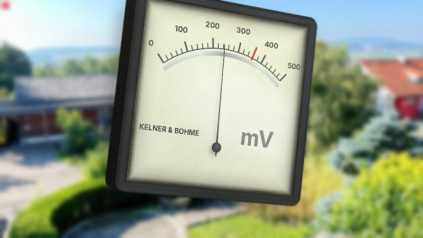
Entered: {"value": 240, "unit": "mV"}
